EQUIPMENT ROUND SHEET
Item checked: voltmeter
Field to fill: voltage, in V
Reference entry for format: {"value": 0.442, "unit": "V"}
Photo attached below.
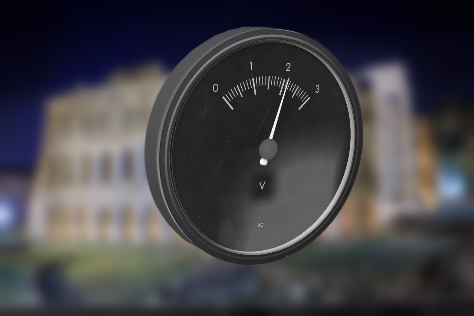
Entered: {"value": 2, "unit": "V"}
